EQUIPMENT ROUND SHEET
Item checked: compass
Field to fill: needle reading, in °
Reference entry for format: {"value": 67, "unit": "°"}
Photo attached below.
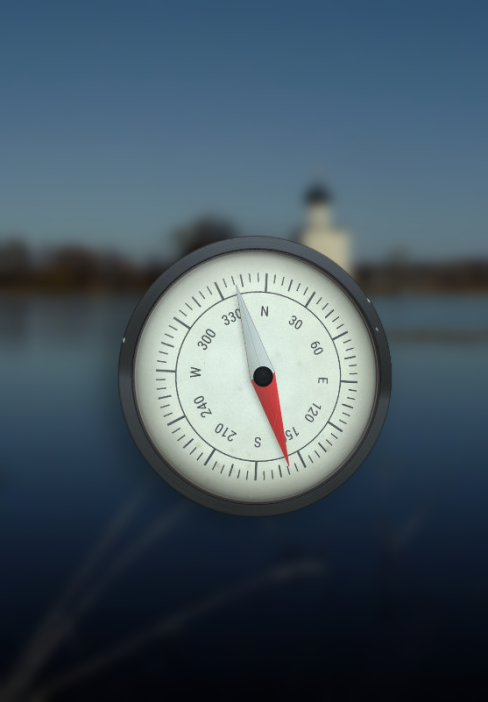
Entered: {"value": 160, "unit": "°"}
